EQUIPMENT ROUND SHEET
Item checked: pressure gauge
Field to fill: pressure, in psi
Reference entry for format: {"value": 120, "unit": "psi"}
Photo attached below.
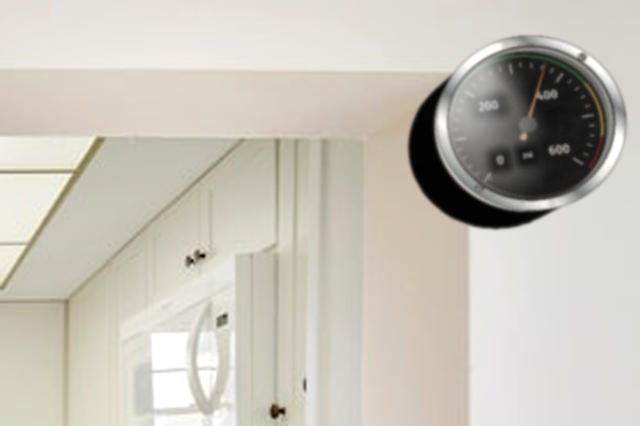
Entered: {"value": 360, "unit": "psi"}
